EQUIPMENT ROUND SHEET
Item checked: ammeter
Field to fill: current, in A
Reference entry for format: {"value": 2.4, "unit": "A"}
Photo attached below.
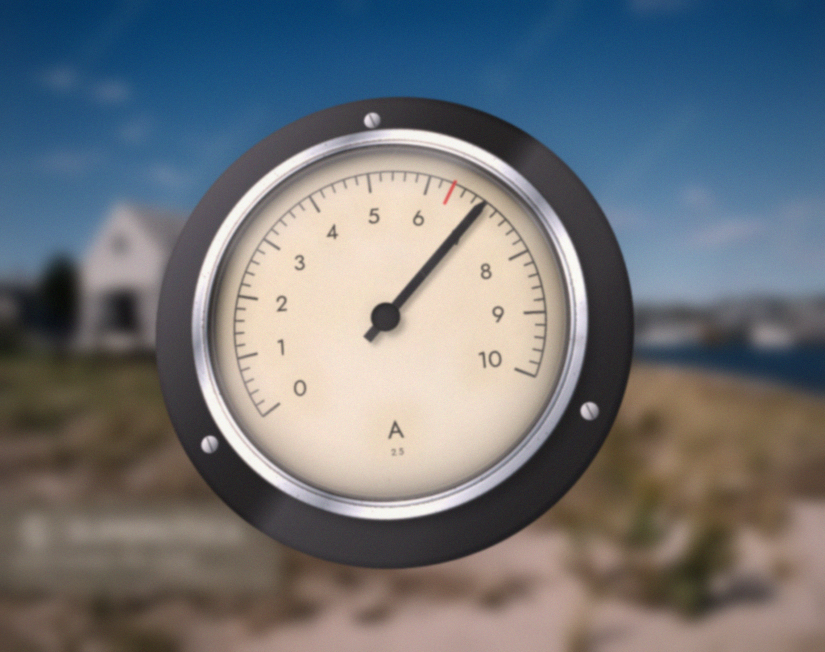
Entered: {"value": 7, "unit": "A"}
